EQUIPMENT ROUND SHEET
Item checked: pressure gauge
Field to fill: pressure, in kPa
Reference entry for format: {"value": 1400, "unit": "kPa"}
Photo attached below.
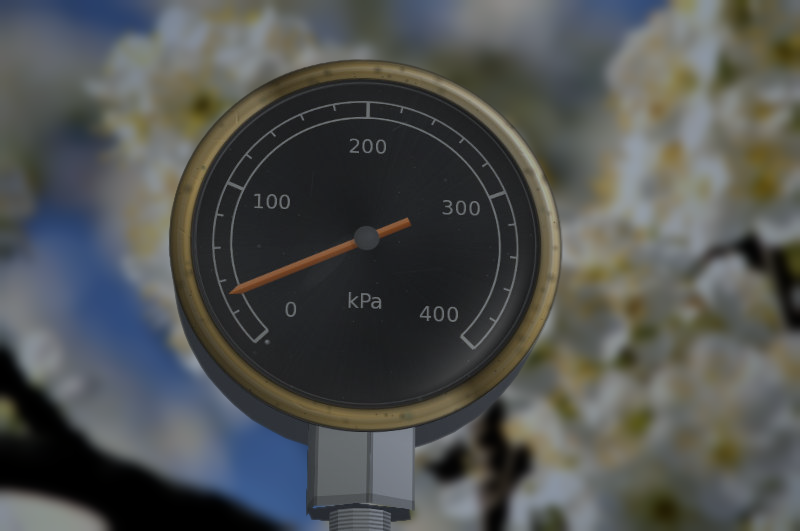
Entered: {"value": 30, "unit": "kPa"}
